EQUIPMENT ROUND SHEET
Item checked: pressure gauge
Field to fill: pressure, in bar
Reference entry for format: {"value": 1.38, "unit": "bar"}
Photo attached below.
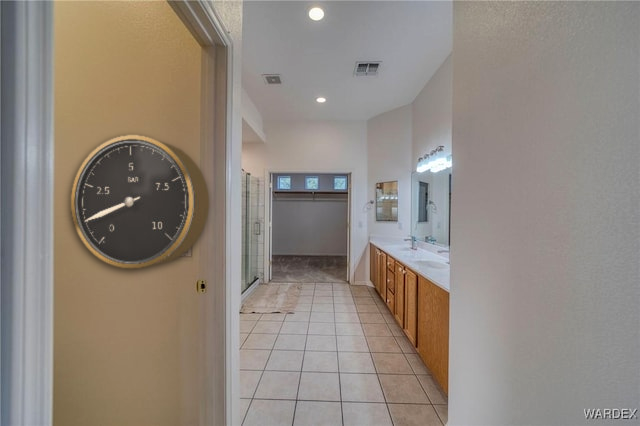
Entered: {"value": 1, "unit": "bar"}
